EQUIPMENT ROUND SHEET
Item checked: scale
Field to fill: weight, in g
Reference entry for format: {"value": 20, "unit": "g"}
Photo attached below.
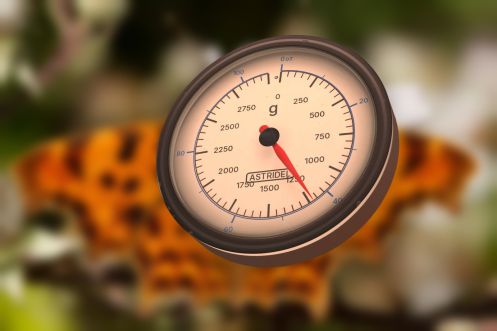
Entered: {"value": 1225, "unit": "g"}
